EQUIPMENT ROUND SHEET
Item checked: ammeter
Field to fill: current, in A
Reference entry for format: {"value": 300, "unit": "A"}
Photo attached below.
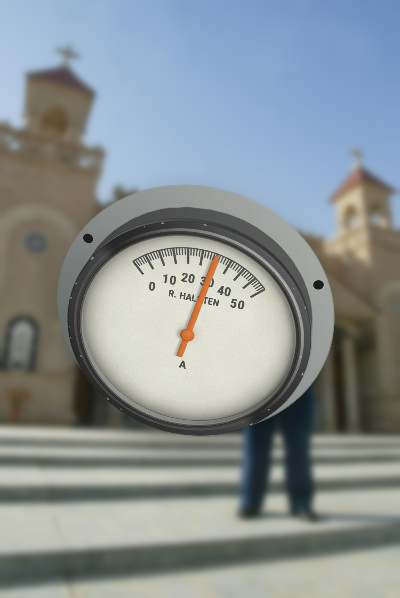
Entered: {"value": 30, "unit": "A"}
